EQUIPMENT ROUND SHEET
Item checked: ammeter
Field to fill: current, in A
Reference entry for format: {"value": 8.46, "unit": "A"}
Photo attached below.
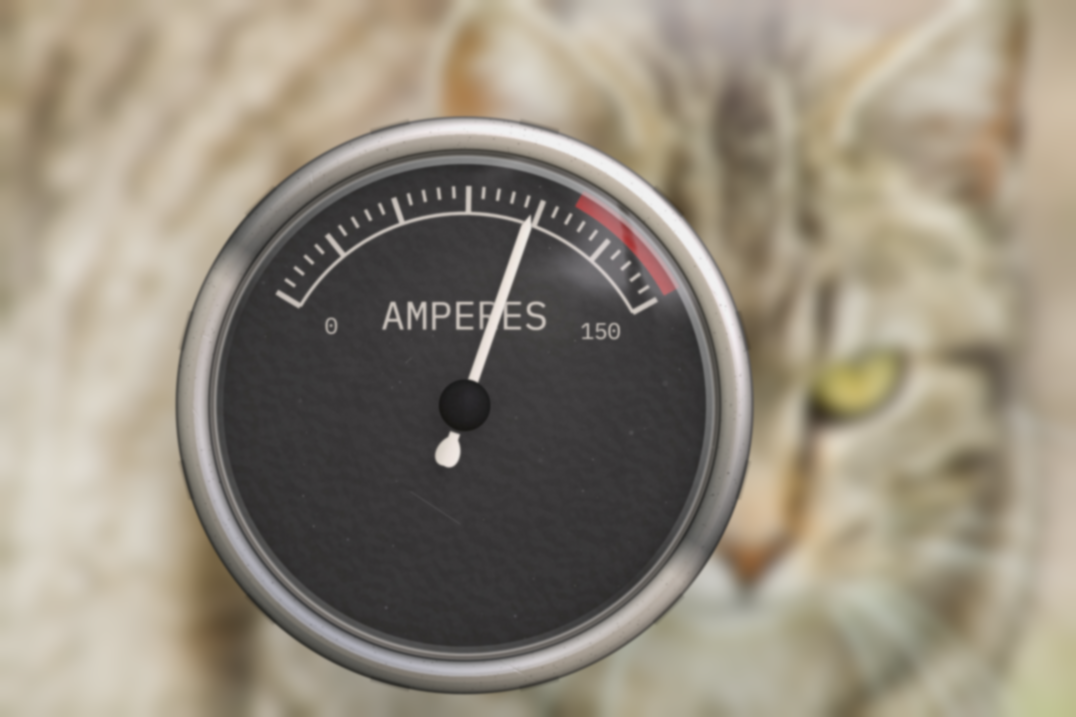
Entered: {"value": 97.5, "unit": "A"}
